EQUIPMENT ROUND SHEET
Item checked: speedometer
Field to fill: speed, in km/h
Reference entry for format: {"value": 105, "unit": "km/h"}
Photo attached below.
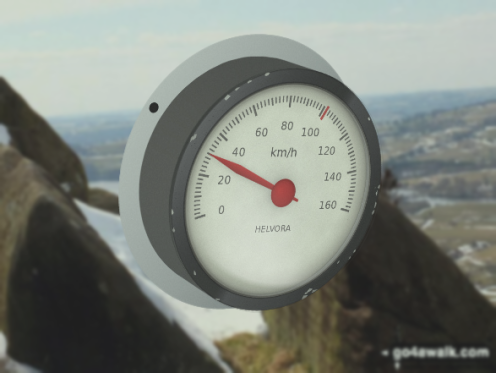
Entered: {"value": 30, "unit": "km/h"}
